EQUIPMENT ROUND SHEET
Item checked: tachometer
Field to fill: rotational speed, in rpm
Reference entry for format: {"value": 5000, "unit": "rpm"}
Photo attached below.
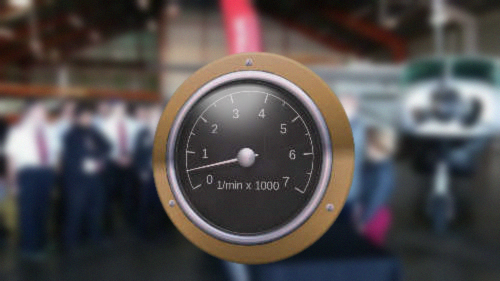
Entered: {"value": 500, "unit": "rpm"}
